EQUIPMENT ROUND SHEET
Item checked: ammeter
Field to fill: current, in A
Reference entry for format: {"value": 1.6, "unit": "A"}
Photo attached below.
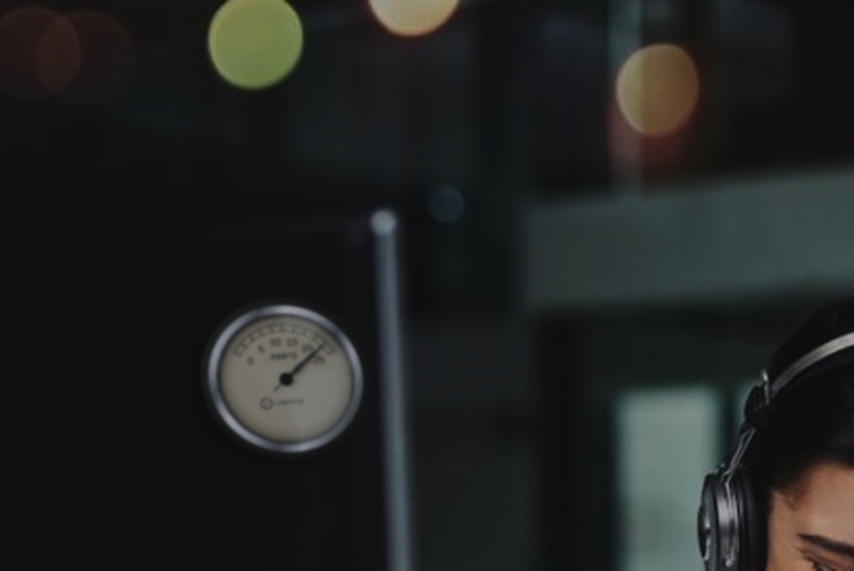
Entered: {"value": 22.5, "unit": "A"}
